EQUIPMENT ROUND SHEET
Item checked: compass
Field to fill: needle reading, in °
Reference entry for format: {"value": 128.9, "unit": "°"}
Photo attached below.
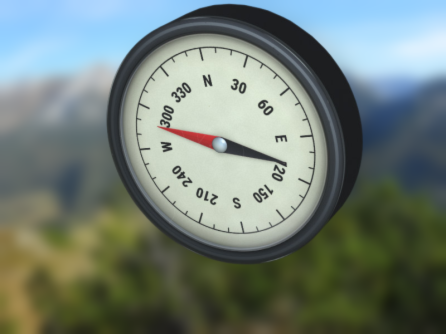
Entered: {"value": 290, "unit": "°"}
